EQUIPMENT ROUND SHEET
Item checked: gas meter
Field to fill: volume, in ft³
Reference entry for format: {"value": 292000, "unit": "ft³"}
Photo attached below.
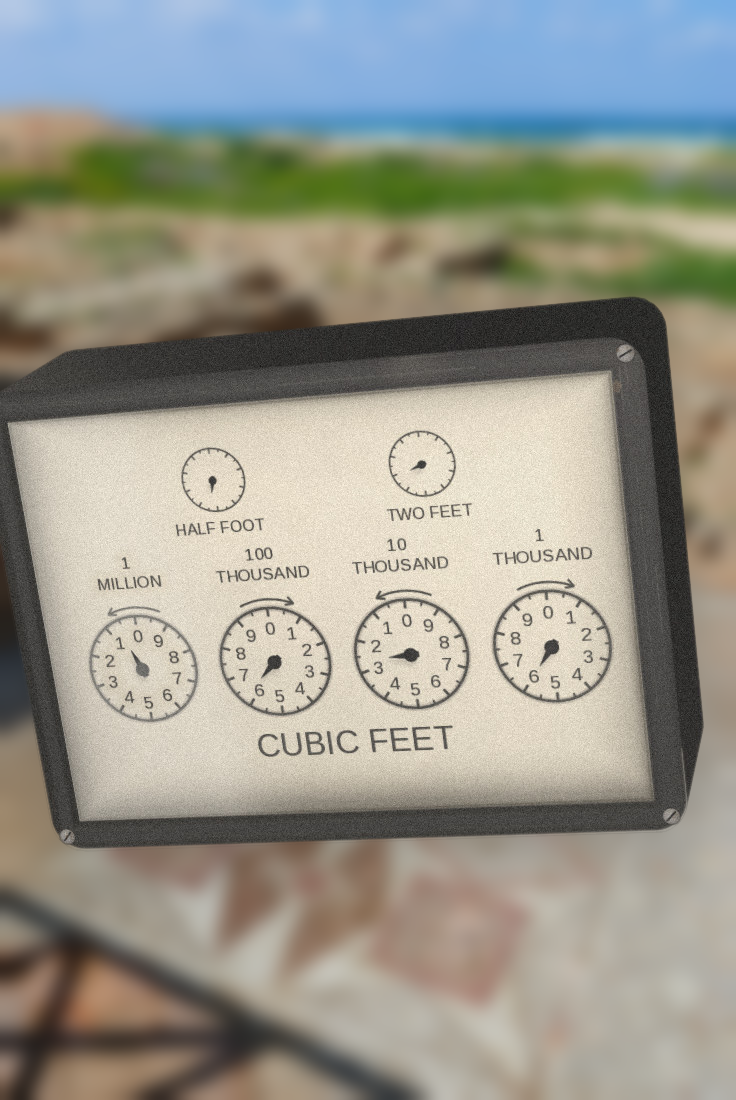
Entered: {"value": 62600, "unit": "ft³"}
